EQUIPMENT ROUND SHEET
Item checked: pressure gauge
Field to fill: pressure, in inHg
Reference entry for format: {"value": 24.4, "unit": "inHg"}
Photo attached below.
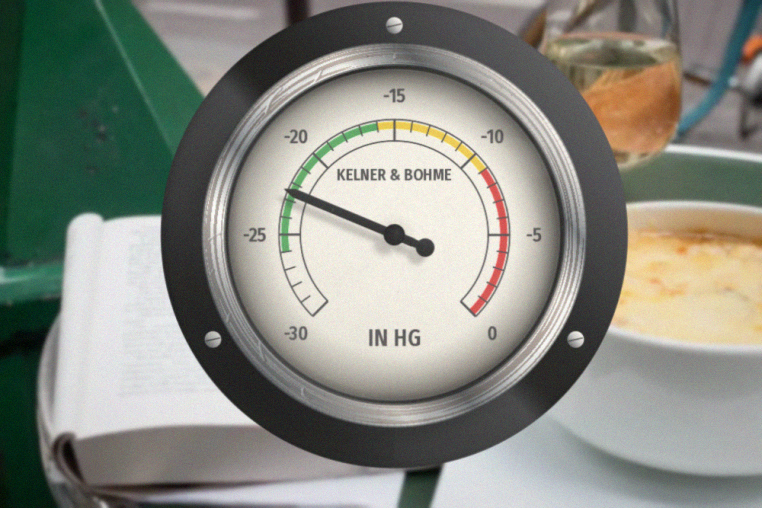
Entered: {"value": -22.5, "unit": "inHg"}
